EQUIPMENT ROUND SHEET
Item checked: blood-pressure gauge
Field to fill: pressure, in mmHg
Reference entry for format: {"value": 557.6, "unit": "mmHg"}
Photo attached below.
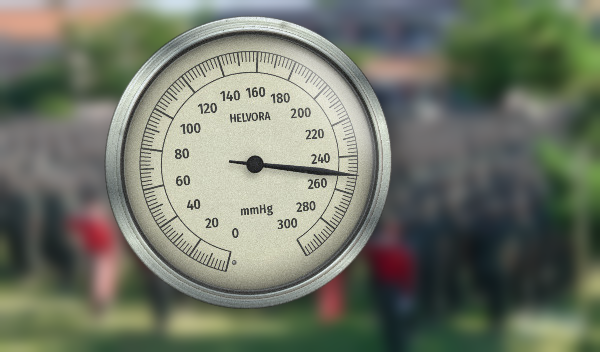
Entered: {"value": 250, "unit": "mmHg"}
